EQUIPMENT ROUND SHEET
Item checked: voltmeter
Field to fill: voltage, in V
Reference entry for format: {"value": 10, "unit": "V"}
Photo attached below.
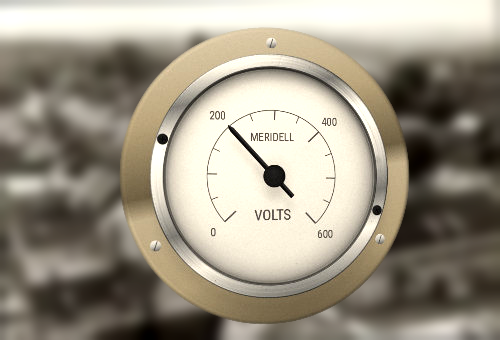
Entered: {"value": 200, "unit": "V"}
